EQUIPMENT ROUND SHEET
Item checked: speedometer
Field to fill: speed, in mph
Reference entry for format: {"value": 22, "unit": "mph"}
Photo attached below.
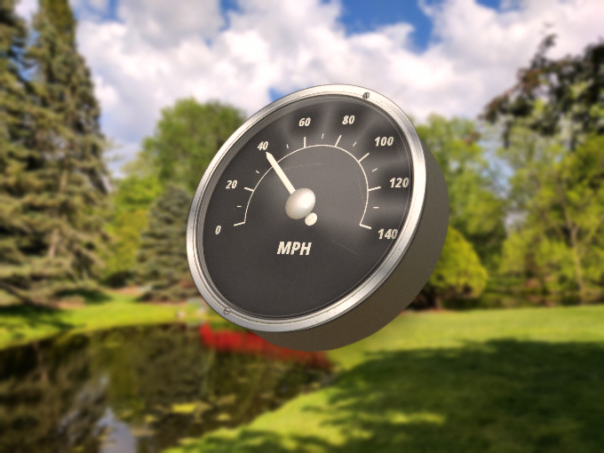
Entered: {"value": 40, "unit": "mph"}
